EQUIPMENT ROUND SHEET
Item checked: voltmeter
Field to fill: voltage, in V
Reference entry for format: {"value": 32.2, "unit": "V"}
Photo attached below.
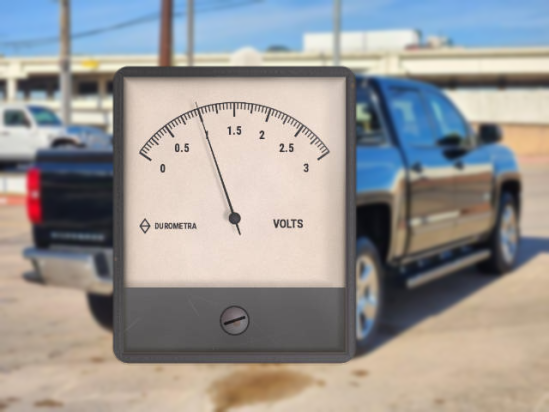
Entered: {"value": 1, "unit": "V"}
